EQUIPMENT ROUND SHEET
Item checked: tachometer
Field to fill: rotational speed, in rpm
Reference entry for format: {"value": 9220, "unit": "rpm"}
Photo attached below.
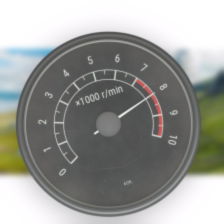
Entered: {"value": 8000, "unit": "rpm"}
